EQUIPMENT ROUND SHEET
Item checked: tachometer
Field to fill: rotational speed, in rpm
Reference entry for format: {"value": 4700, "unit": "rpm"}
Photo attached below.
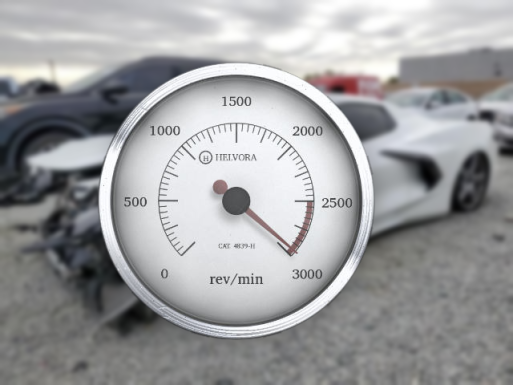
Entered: {"value": 2950, "unit": "rpm"}
